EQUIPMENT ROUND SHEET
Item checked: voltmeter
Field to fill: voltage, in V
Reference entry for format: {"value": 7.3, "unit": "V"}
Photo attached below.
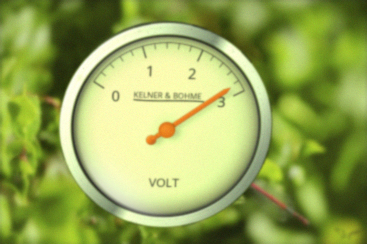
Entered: {"value": 2.8, "unit": "V"}
